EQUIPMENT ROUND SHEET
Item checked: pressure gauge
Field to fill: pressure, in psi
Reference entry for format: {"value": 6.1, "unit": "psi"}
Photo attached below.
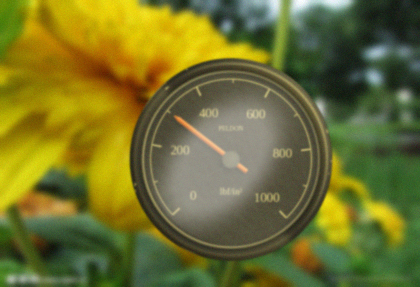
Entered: {"value": 300, "unit": "psi"}
